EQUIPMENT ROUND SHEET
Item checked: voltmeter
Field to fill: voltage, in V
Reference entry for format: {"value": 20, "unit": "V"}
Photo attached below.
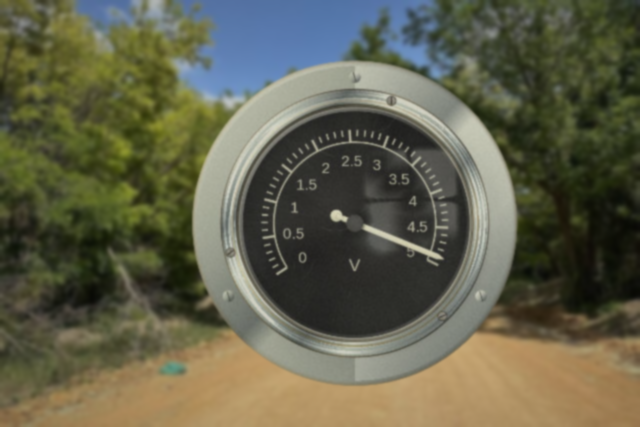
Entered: {"value": 4.9, "unit": "V"}
